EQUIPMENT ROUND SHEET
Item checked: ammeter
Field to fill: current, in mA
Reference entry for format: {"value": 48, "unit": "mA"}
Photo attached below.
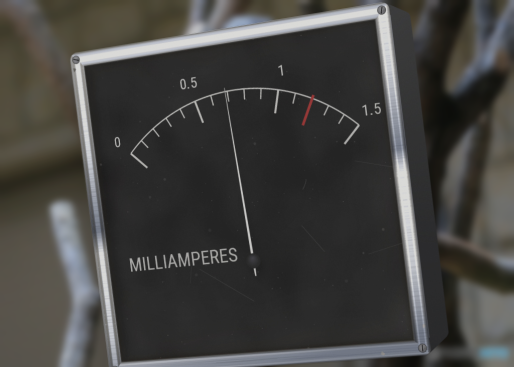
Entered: {"value": 0.7, "unit": "mA"}
